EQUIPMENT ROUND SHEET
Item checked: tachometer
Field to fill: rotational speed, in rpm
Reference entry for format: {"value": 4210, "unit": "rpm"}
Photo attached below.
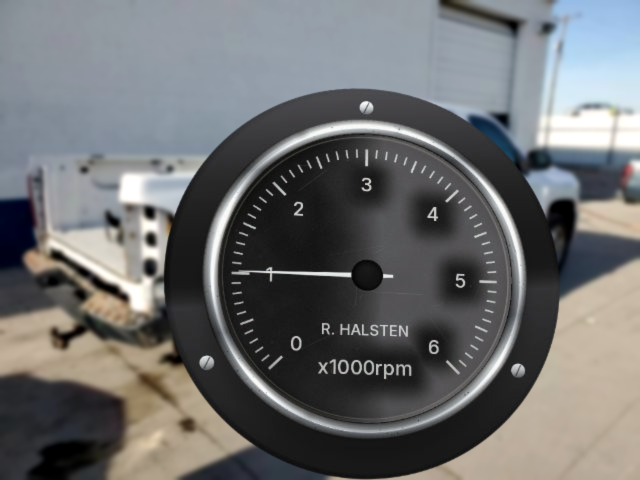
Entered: {"value": 1000, "unit": "rpm"}
